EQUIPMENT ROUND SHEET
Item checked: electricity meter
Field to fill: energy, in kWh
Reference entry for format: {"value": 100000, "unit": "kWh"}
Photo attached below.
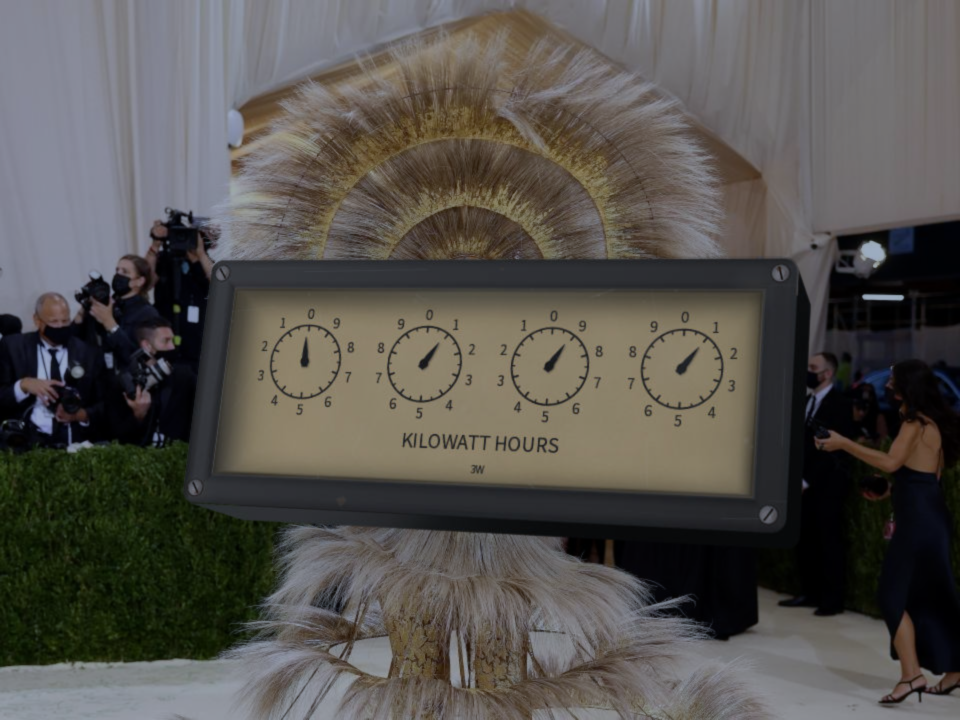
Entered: {"value": 91, "unit": "kWh"}
